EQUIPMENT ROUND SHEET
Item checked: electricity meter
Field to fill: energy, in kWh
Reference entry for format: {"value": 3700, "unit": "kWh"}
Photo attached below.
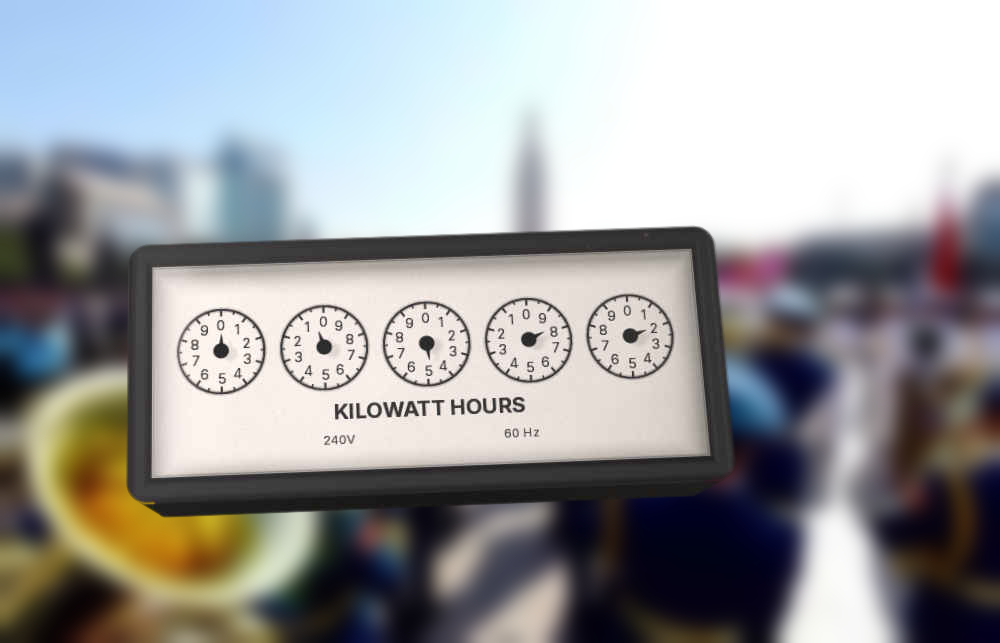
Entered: {"value": 482, "unit": "kWh"}
